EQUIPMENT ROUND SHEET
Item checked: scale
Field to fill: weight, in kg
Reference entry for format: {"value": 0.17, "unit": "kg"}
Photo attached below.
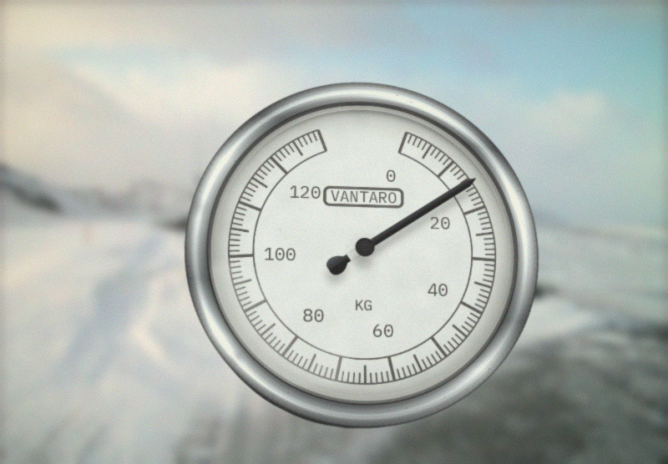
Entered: {"value": 15, "unit": "kg"}
